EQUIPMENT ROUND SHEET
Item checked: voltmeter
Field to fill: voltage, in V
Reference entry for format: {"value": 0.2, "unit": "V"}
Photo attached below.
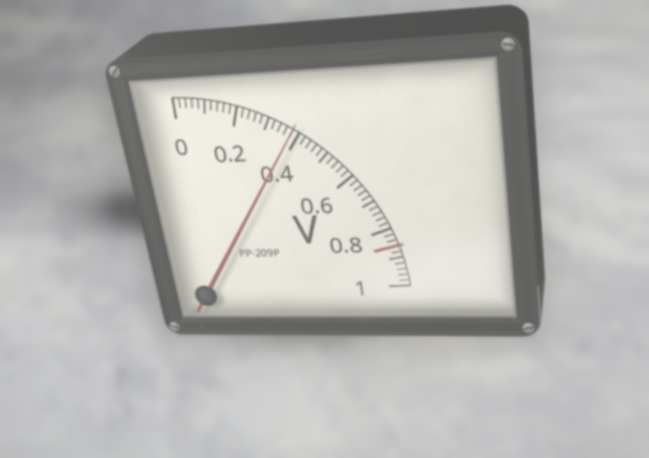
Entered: {"value": 0.38, "unit": "V"}
